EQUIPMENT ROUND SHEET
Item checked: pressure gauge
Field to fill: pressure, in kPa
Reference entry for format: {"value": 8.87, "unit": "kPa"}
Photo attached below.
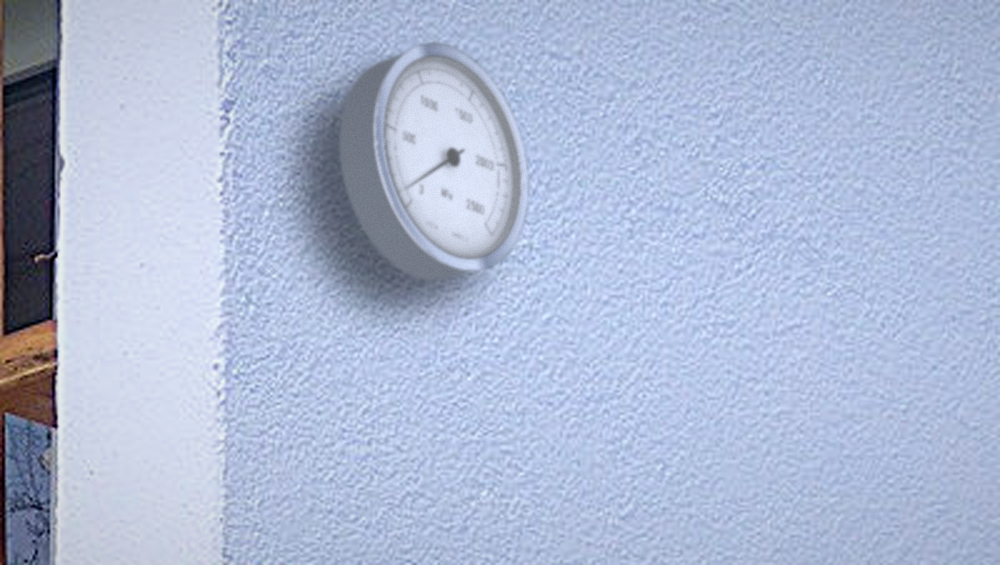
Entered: {"value": 100, "unit": "kPa"}
